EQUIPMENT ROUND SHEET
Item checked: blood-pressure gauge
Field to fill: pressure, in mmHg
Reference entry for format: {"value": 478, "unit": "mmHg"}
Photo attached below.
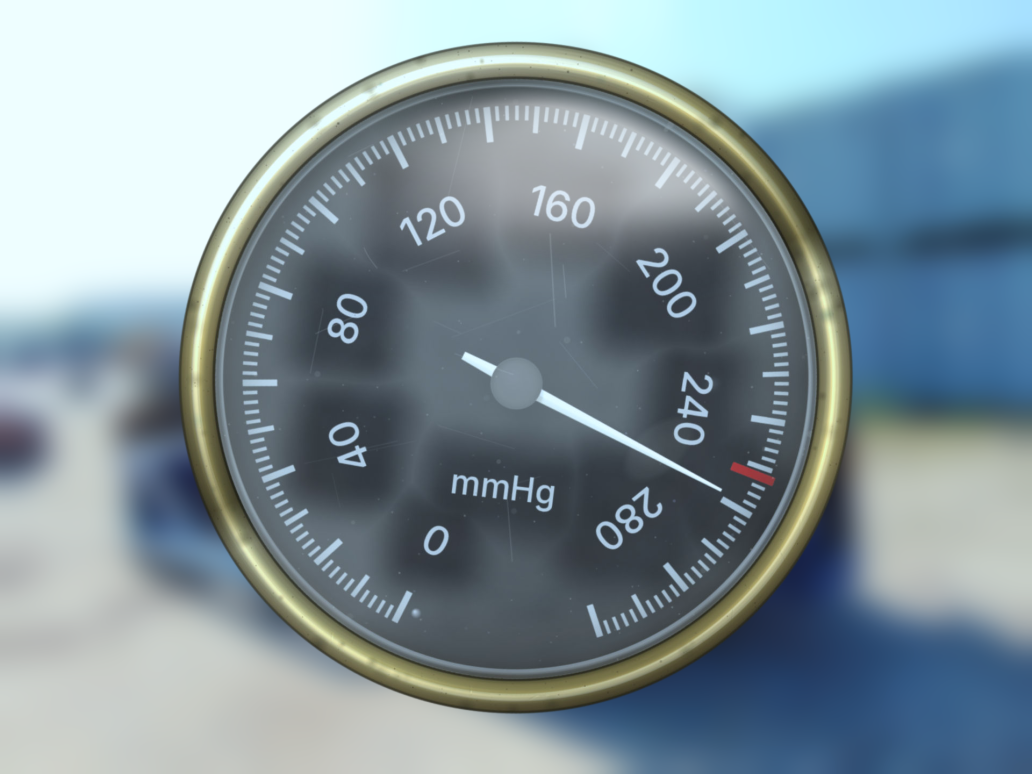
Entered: {"value": 258, "unit": "mmHg"}
